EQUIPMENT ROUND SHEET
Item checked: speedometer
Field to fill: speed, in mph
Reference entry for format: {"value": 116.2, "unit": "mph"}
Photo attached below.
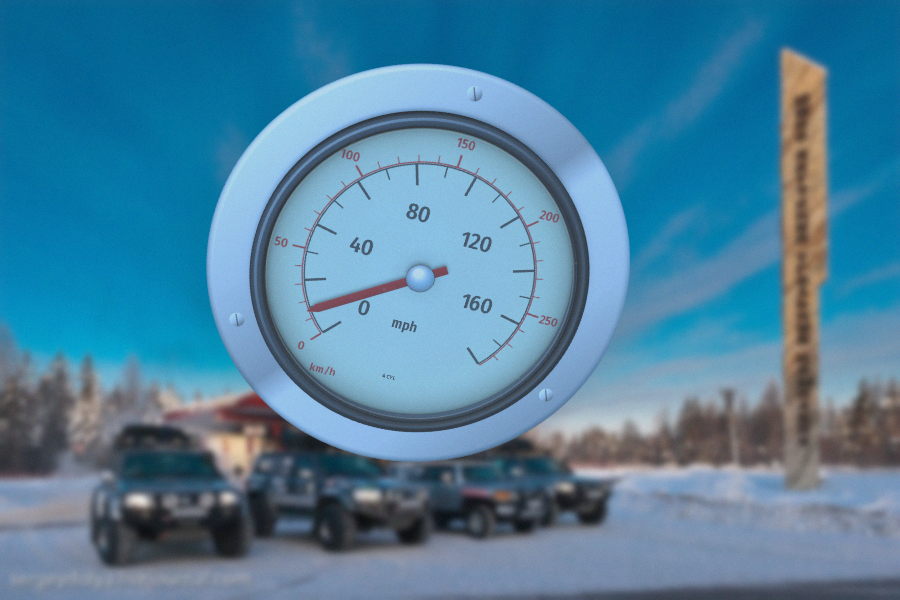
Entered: {"value": 10, "unit": "mph"}
